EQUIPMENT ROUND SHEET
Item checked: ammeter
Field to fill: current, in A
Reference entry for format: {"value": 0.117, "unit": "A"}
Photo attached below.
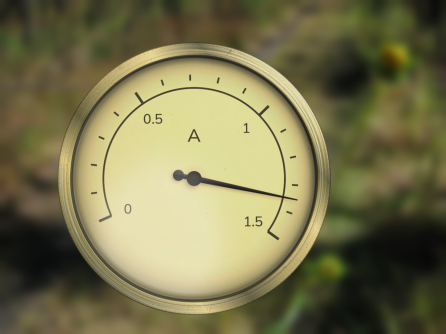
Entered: {"value": 1.35, "unit": "A"}
